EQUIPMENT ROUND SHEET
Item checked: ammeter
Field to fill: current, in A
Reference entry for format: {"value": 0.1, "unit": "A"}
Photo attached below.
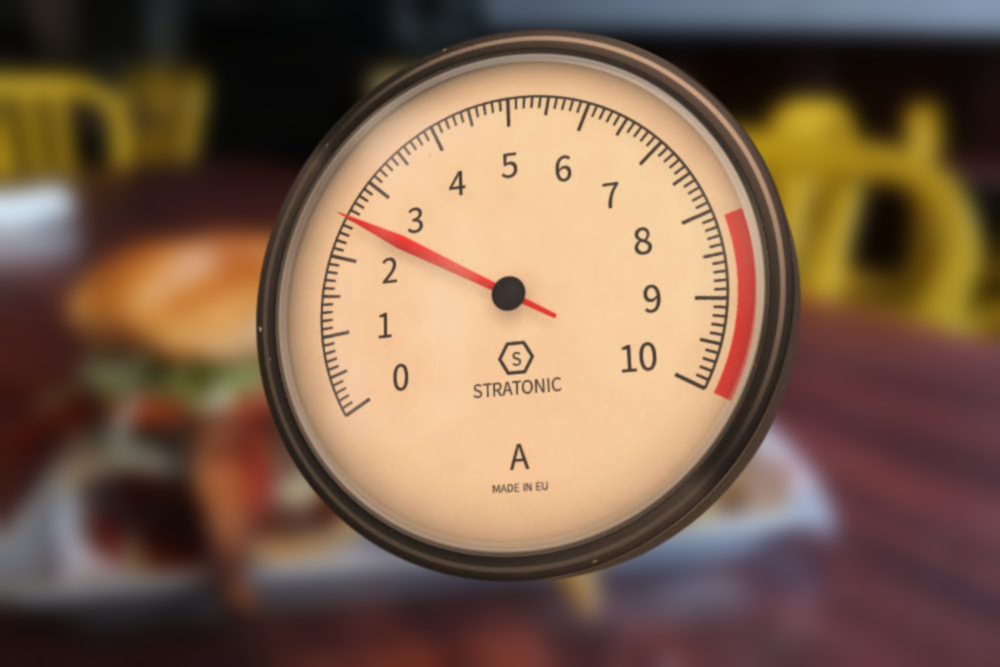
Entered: {"value": 2.5, "unit": "A"}
